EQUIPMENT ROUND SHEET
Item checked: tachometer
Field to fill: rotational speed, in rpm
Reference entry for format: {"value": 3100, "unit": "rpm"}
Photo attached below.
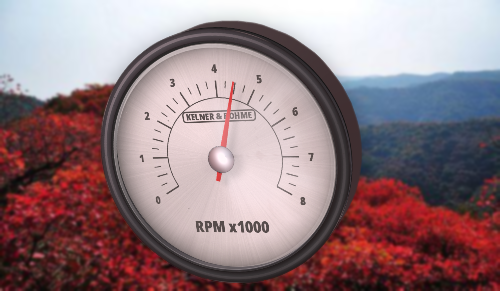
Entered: {"value": 4500, "unit": "rpm"}
